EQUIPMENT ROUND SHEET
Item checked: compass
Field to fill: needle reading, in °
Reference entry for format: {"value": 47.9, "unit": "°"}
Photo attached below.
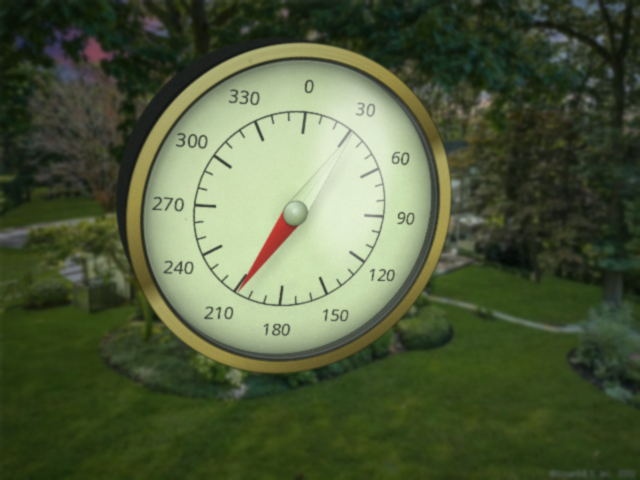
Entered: {"value": 210, "unit": "°"}
